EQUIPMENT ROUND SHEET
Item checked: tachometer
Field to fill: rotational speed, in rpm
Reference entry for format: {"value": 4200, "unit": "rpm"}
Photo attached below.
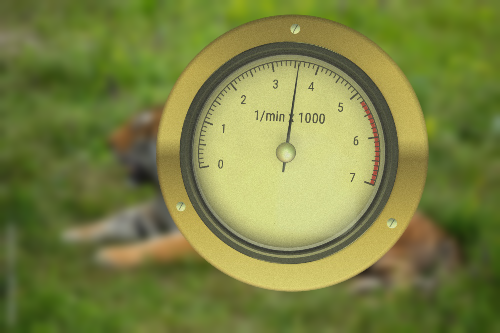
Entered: {"value": 3600, "unit": "rpm"}
